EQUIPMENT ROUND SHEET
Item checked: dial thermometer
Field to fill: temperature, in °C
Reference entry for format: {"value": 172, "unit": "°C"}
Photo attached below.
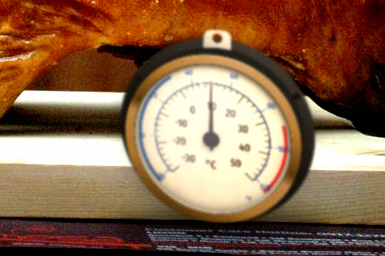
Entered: {"value": 10, "unit": "°C"}
